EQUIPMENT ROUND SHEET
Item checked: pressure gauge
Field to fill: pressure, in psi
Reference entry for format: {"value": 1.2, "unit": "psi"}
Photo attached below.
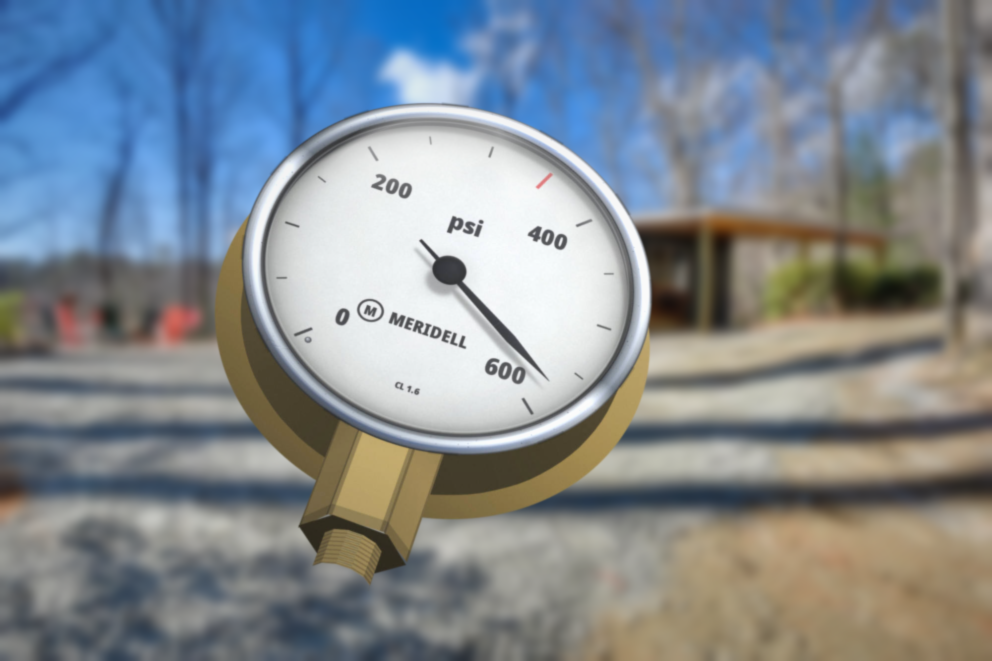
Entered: {"value": 575, "unit": "psi"}
